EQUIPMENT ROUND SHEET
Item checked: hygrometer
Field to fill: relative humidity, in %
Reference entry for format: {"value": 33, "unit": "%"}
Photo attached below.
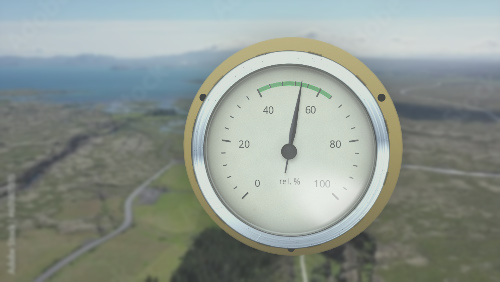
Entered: {"value": 54, "unit": "%"}
